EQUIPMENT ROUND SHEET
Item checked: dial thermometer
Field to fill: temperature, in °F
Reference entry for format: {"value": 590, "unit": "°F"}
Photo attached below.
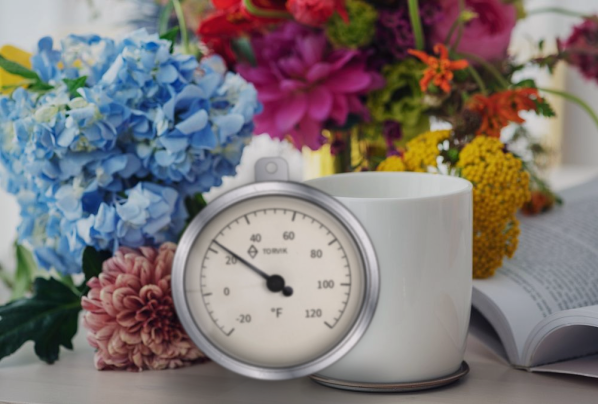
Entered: {"value": 24, "unit": "°F"}
